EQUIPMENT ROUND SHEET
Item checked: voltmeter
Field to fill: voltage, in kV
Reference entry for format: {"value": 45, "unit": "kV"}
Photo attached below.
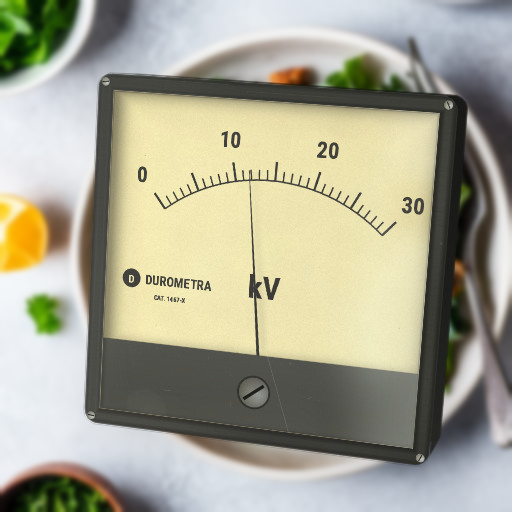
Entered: {"value": 12, "unit": "kV"}
